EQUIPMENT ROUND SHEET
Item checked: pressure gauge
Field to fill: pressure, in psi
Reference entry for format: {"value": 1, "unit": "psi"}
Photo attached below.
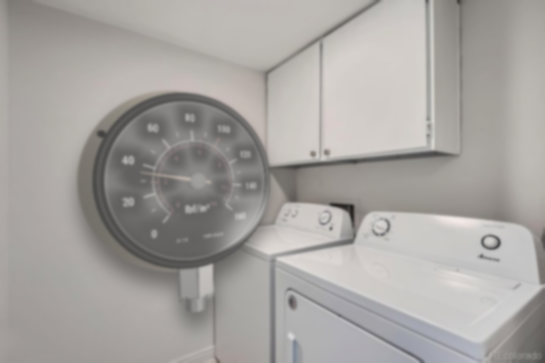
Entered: {"value": 35, "unit": "psi"}
